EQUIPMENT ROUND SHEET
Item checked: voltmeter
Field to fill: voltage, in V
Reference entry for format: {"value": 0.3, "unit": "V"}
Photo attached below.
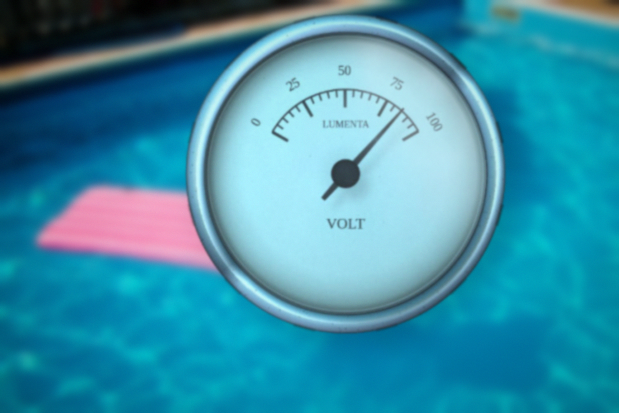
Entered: {"value": 85, "unit": "V"}
